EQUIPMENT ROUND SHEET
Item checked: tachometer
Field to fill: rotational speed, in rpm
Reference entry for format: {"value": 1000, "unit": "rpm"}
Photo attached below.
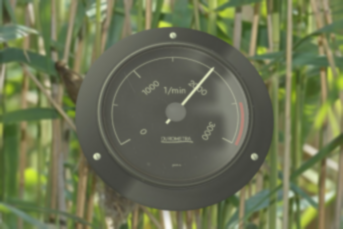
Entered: {"value": 2000, "unit": "rpm"}
